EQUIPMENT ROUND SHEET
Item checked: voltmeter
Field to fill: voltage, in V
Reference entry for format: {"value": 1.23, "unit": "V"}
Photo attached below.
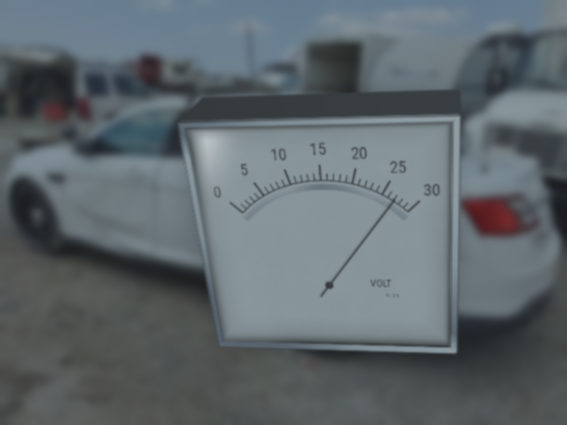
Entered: {"value": 27, "unit": "V"}
